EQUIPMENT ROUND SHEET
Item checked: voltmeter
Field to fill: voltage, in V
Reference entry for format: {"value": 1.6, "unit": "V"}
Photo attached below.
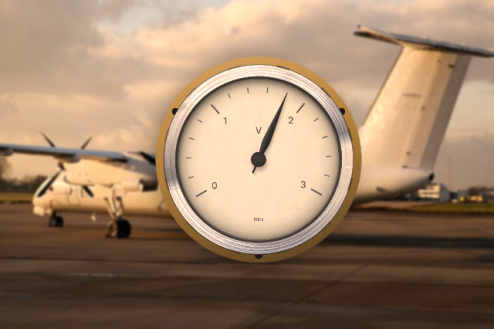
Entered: {"value": 1.8, "unit": "V"}
